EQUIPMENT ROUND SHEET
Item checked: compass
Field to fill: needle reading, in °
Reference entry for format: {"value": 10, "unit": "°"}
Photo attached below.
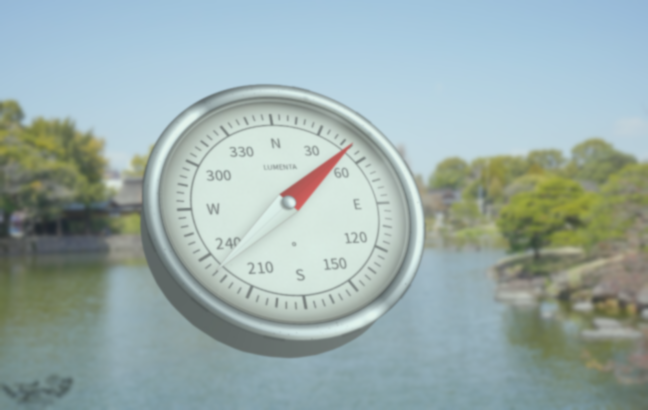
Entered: {"value": 50, "unit": "°"}
